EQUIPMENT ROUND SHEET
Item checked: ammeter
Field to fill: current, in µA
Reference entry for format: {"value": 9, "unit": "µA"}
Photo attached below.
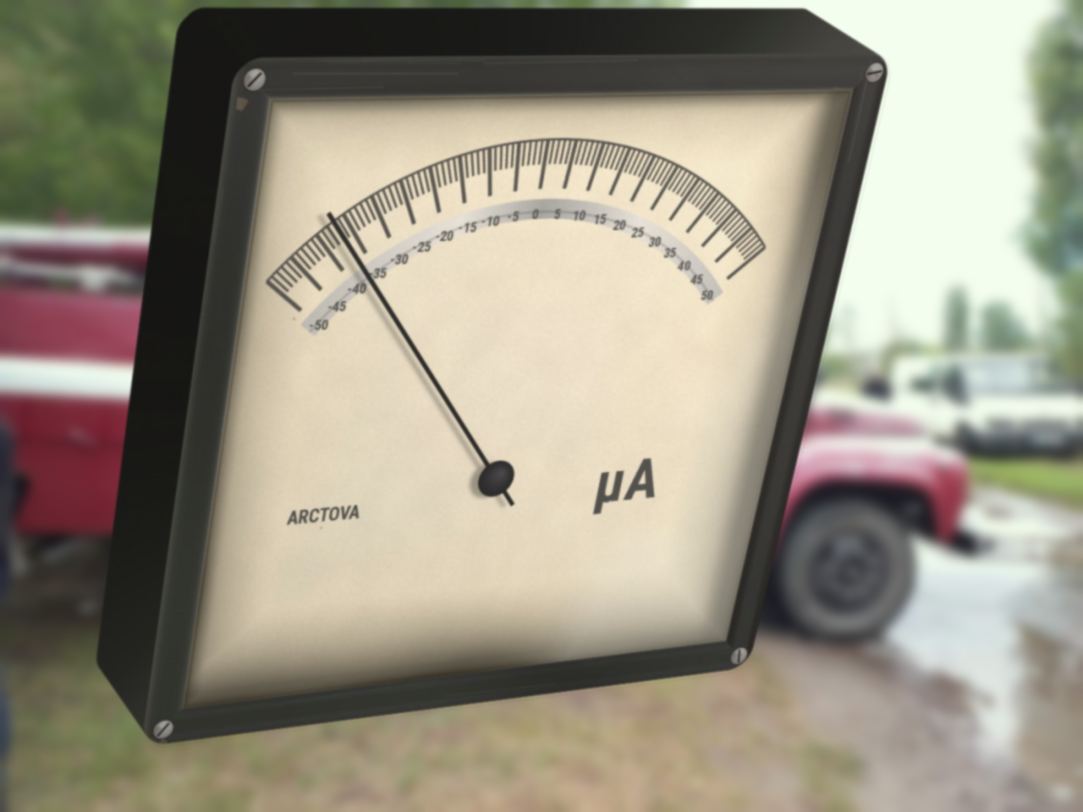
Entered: {"value": -37, "unit": "µA"}
